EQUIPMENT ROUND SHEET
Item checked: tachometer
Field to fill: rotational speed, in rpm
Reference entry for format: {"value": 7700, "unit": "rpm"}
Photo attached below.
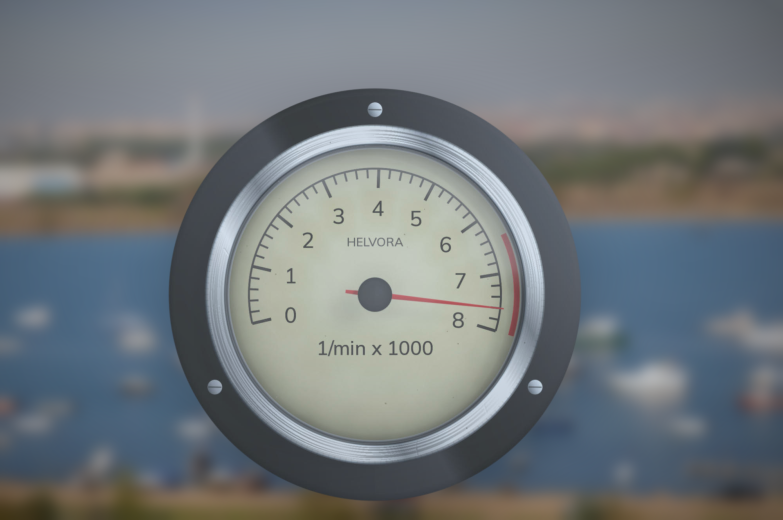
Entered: {"value": 7600, "unit": "rpm"}
